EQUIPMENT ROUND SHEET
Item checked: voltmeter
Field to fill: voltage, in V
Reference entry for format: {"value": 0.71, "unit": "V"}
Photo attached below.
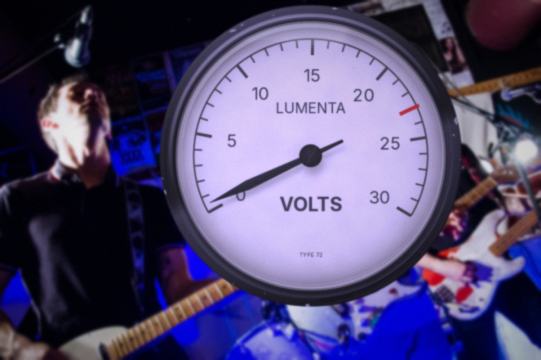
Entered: {"value": 0.5, "unit": "V"}
